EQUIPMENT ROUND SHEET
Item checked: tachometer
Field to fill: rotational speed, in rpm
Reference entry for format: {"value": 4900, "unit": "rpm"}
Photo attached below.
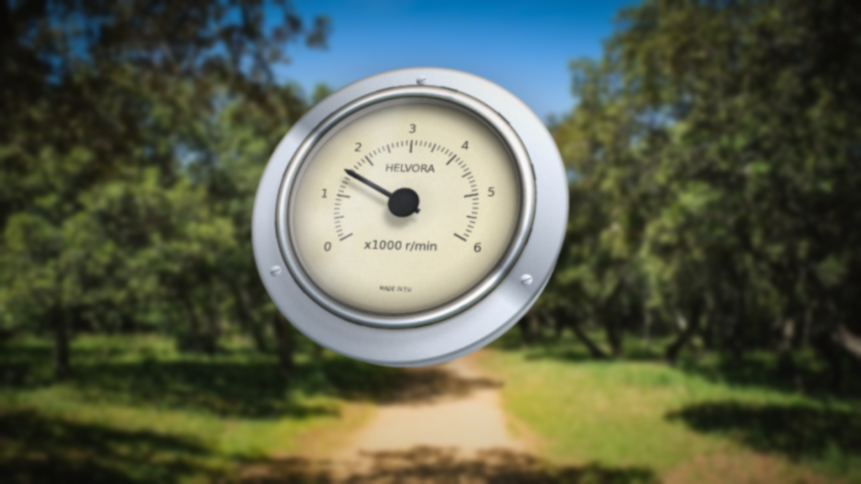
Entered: {"value": 1500, "unit": "rpm"}
